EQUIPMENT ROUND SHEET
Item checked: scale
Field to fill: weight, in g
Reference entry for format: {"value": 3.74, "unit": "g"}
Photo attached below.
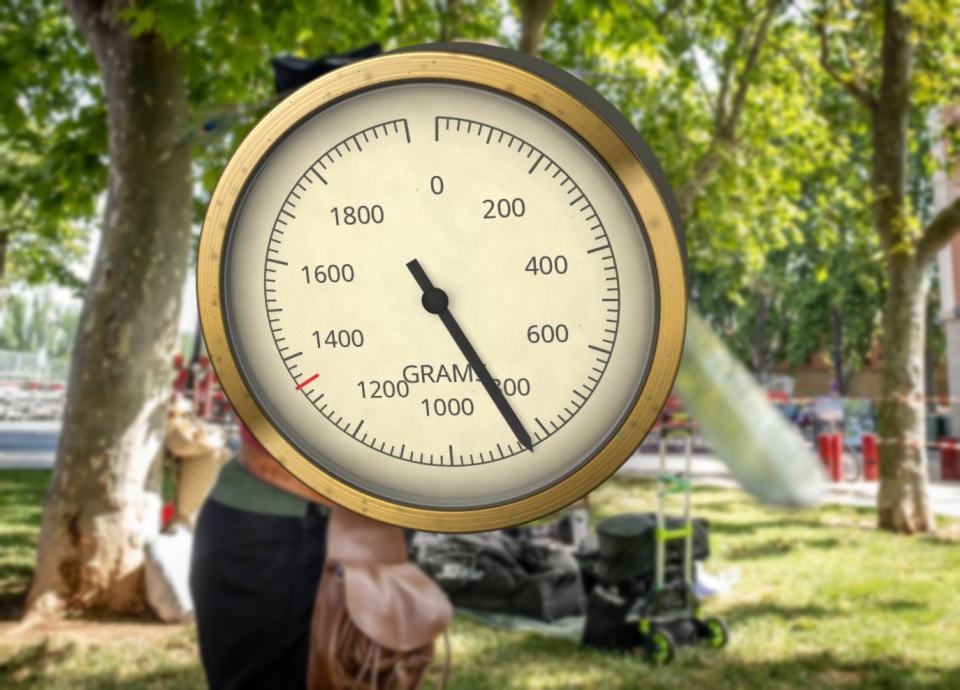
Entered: {"value": 840, "unit": "g"}
